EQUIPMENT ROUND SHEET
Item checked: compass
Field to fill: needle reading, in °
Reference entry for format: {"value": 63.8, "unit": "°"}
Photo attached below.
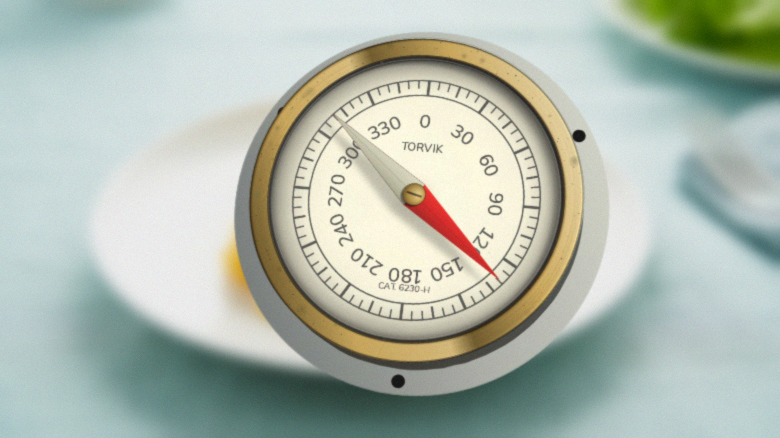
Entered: {"value": 130, "unit": "°"}
